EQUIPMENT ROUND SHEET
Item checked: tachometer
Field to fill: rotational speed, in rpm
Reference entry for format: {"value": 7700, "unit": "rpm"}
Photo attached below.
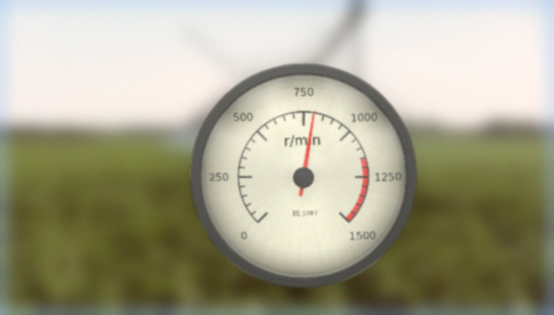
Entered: {"value": 800, "unit": "rpm"}
